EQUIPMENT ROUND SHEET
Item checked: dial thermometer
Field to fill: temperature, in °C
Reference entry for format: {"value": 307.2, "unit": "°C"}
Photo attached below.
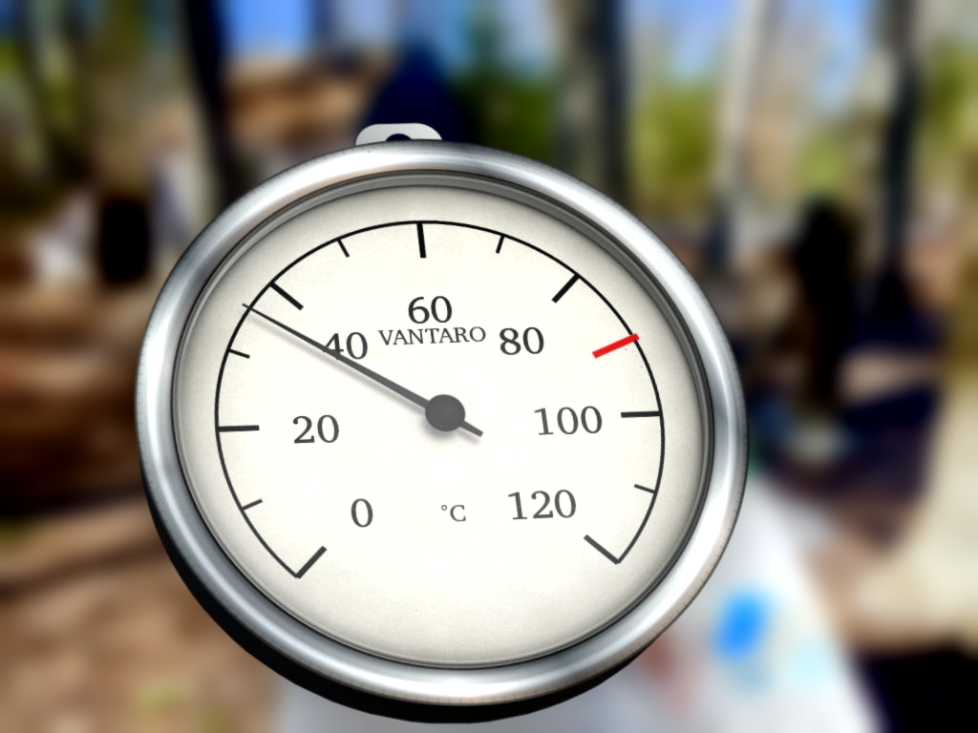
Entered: {"value": 35, "unit": "°C"}
